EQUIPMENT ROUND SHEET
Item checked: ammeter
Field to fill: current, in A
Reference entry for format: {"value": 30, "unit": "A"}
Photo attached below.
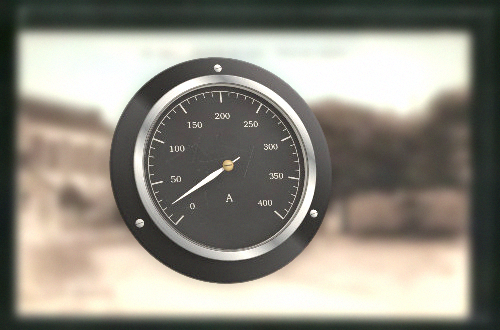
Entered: {"value": 20, "unit": "A"}
